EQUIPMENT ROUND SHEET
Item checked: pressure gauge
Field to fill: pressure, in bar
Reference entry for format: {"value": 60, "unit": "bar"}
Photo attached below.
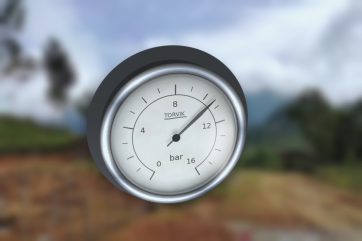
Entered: {"value": 10.5, "unit": "bar"}
